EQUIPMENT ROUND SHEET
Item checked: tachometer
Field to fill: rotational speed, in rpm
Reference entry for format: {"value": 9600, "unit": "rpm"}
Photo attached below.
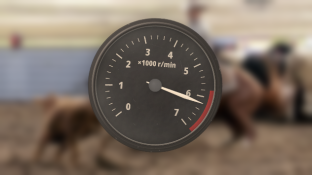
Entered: {"value": 6200, "unit": "rpm"}
